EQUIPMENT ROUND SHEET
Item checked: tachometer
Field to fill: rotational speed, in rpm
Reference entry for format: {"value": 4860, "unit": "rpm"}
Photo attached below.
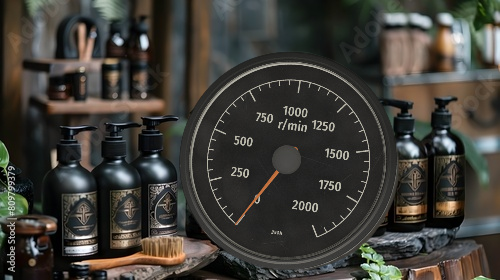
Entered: {"value": 0, "unit": "rpm"}
